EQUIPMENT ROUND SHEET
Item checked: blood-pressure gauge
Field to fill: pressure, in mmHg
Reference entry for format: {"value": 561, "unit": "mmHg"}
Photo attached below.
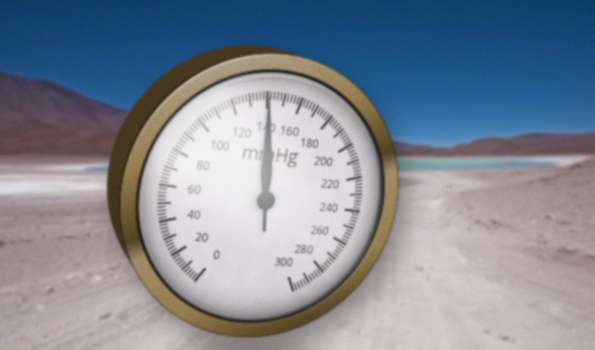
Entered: {"value": 140, "unit": "mmHg"}
